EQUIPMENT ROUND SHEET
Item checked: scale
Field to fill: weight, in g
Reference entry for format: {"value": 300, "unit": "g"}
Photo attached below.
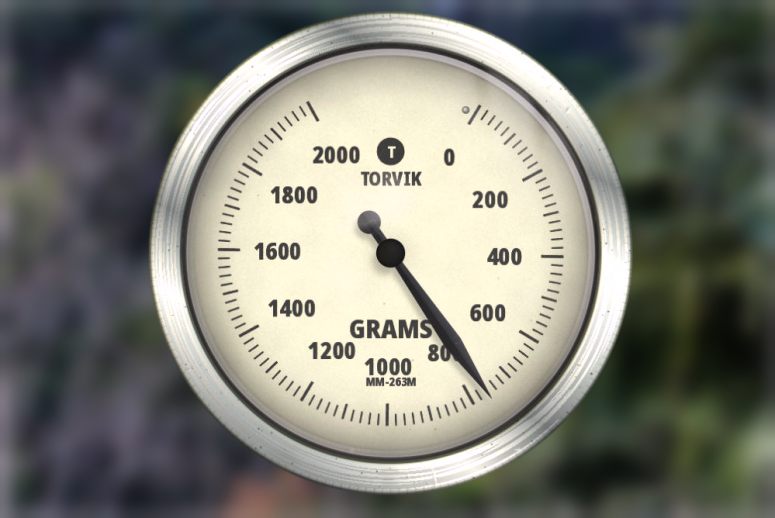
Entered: {"value": 760, "unit": "g"}
